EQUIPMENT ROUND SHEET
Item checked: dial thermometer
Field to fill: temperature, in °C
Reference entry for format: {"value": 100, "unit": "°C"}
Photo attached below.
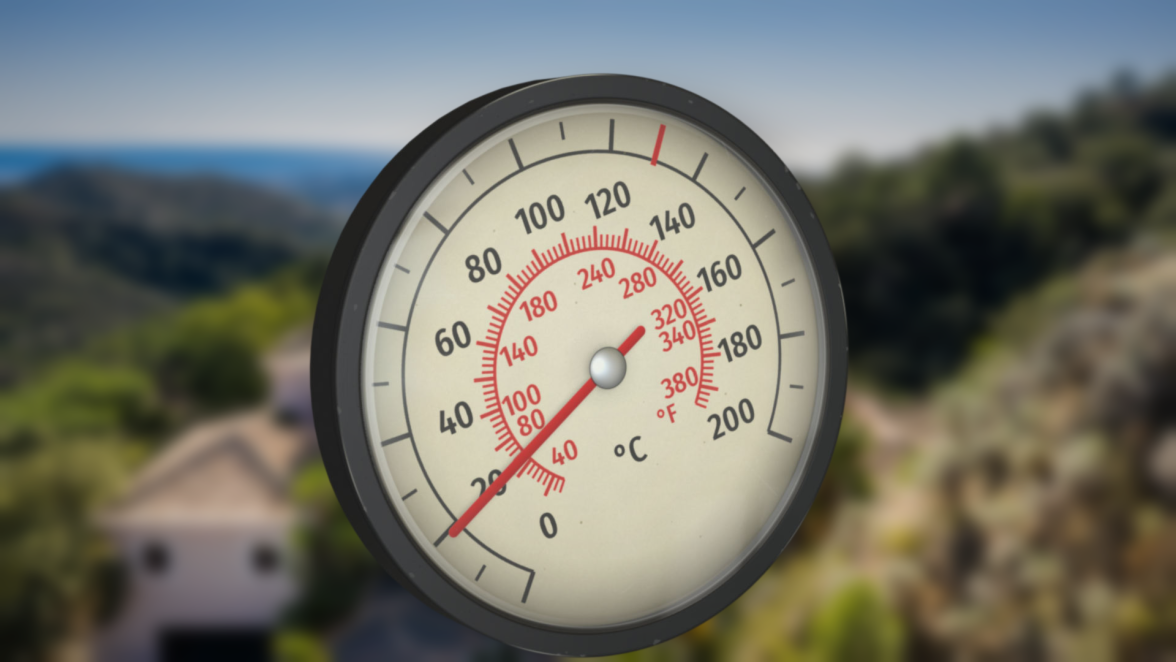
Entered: {"value": 20, "unit": "°C"}
